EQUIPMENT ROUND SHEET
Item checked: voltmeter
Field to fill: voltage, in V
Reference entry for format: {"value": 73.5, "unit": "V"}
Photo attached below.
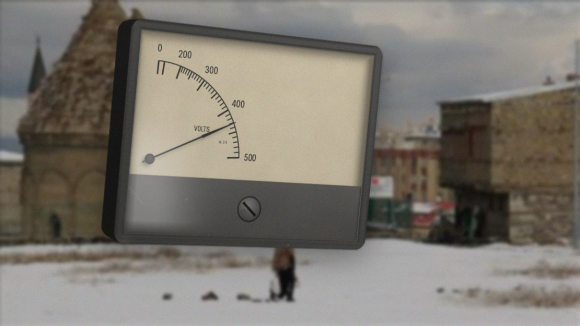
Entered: {"value": 430, "unit": "V"}
